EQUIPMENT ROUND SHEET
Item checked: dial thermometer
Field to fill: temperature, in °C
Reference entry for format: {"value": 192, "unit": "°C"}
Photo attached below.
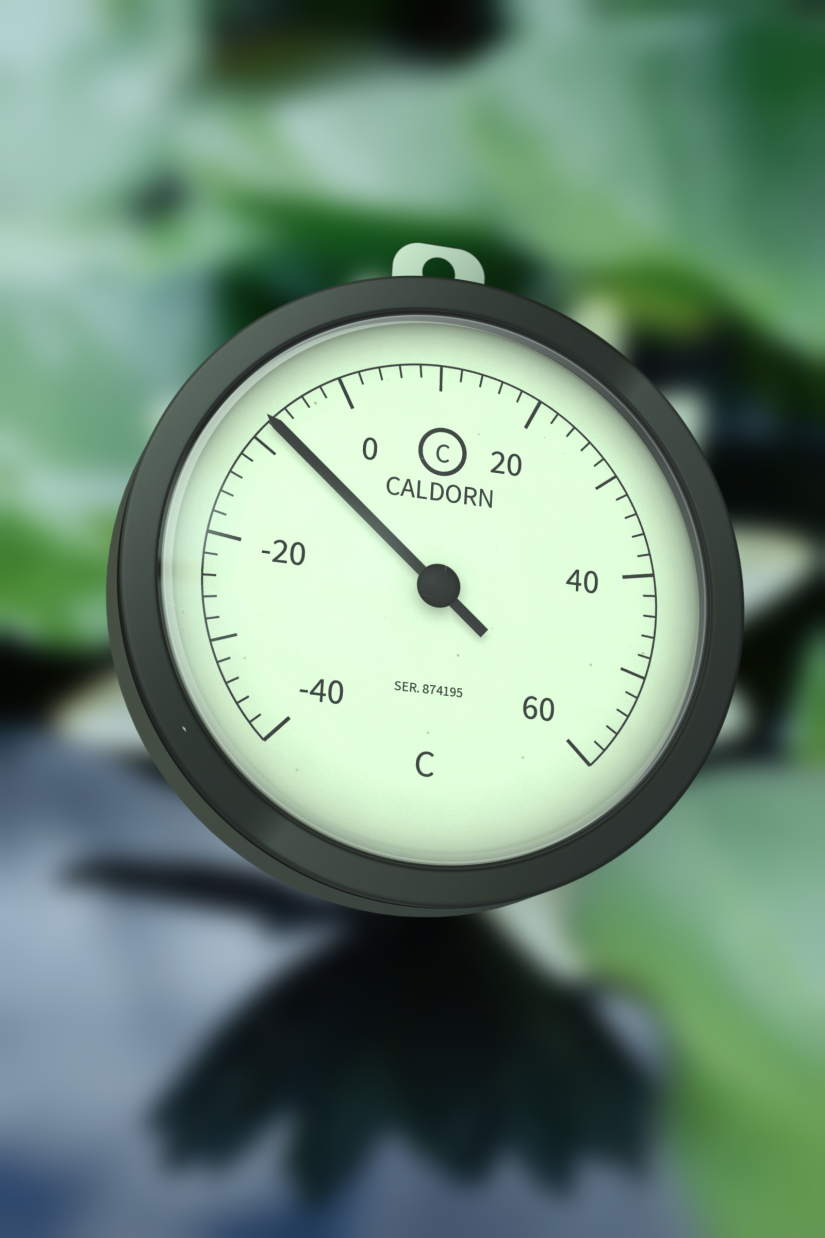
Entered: {"value": -8, "unit": "°C"}
